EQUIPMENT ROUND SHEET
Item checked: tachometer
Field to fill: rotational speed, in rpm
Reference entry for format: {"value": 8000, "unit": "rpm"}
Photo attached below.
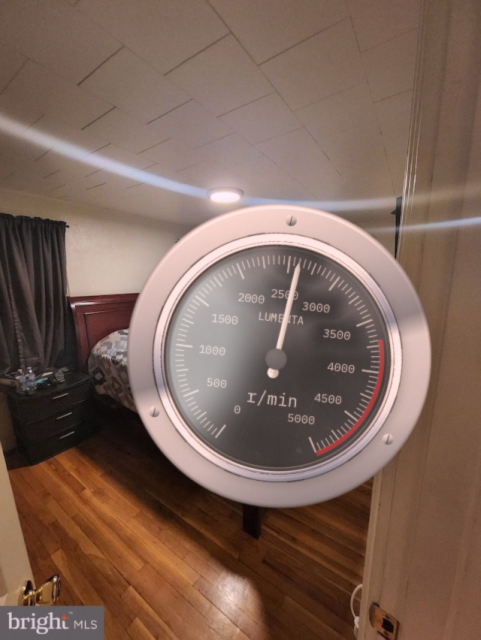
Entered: {"value": 2600, "unit": "rpm"}
